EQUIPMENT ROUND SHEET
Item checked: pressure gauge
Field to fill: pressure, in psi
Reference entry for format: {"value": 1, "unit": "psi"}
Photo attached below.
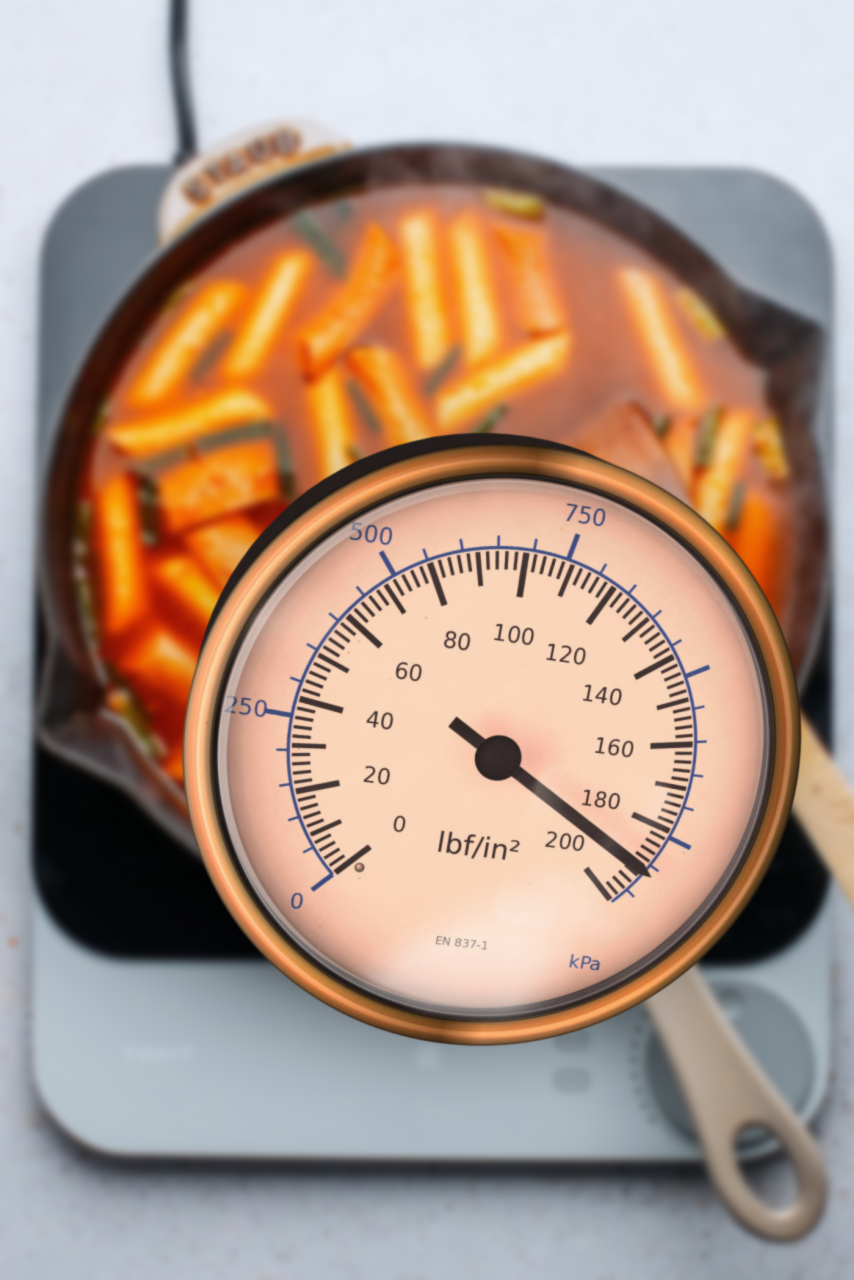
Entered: {"value": 190, "unit": "psi"}
